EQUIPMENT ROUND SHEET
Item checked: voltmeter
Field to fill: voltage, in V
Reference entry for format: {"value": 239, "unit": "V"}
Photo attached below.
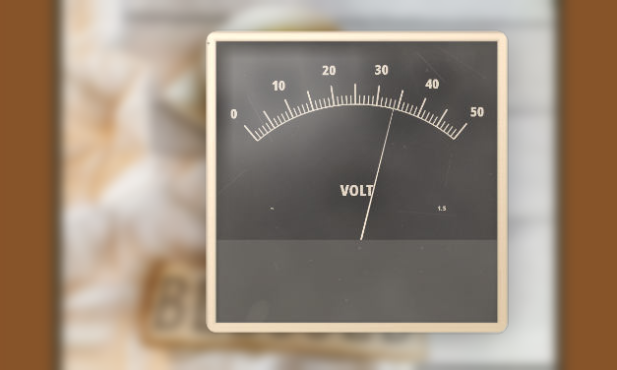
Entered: {"value": 34, "unit": "V"}
